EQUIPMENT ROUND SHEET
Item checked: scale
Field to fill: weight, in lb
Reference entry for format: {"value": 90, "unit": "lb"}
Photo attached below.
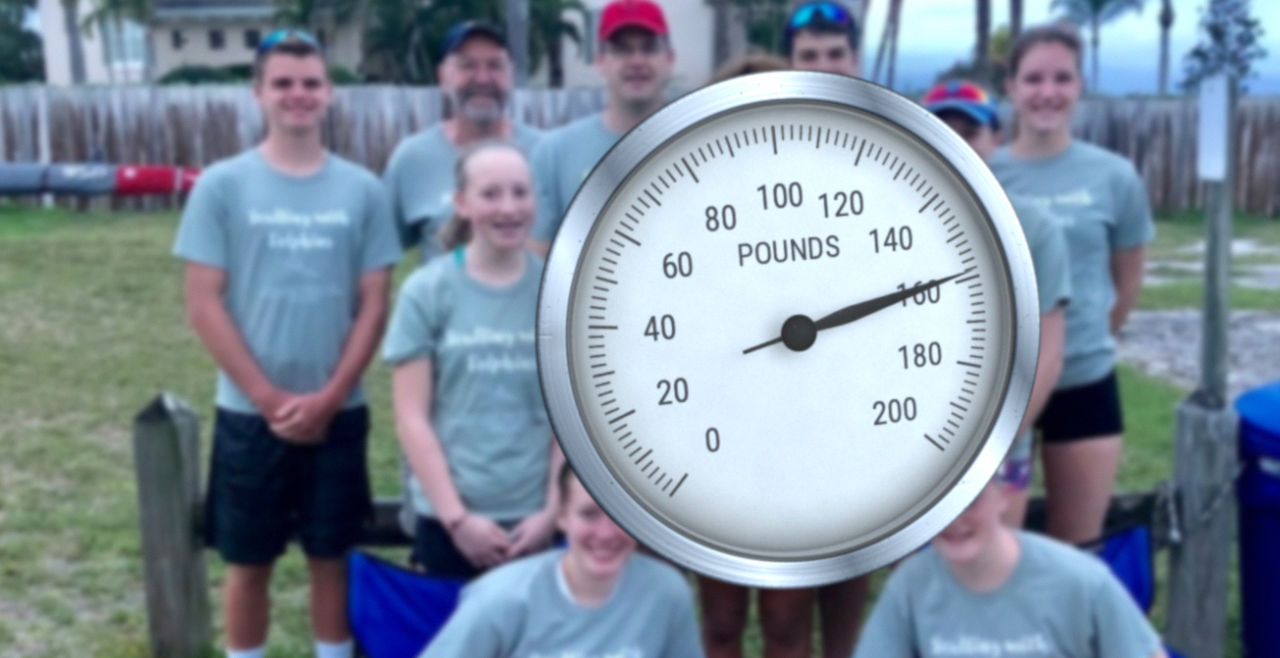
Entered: {"value": 158, "unit": "lb"}
